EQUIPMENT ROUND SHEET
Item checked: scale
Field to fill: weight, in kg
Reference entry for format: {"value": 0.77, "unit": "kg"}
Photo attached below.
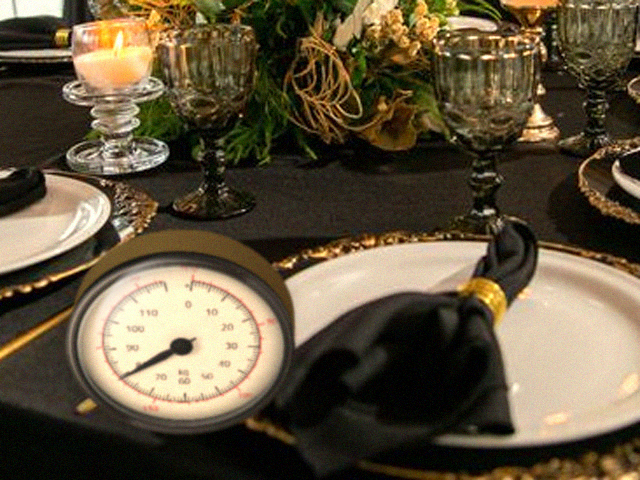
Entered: {"value": 80, "unit": "kg"}
